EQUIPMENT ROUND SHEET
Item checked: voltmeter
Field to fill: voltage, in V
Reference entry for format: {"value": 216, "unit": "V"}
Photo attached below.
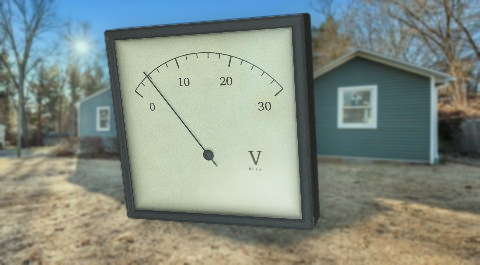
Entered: {"value": 4, "unit": "V"}
